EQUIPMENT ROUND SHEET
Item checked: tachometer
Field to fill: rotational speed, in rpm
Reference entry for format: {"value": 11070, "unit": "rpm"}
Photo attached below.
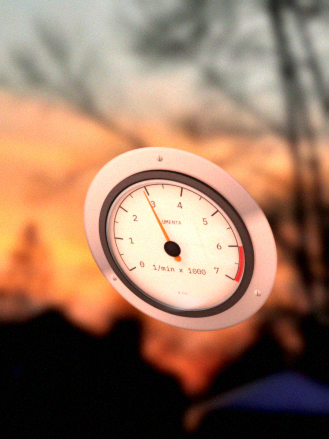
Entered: {"value": 3000, "unit": "rpm"}
